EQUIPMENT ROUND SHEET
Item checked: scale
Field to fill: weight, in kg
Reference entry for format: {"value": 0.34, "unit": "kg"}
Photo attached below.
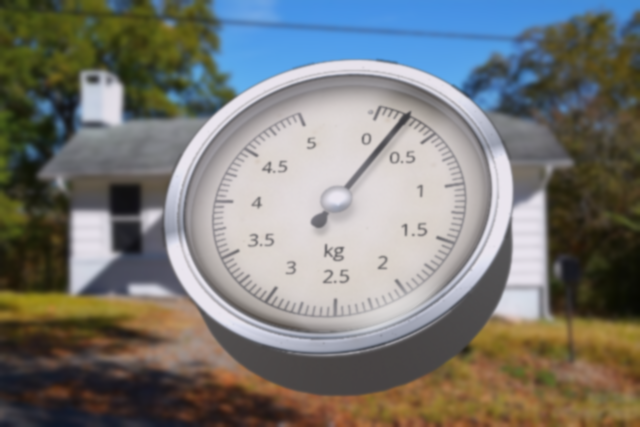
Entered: {"value": 0.25, "unit": "kg"}
